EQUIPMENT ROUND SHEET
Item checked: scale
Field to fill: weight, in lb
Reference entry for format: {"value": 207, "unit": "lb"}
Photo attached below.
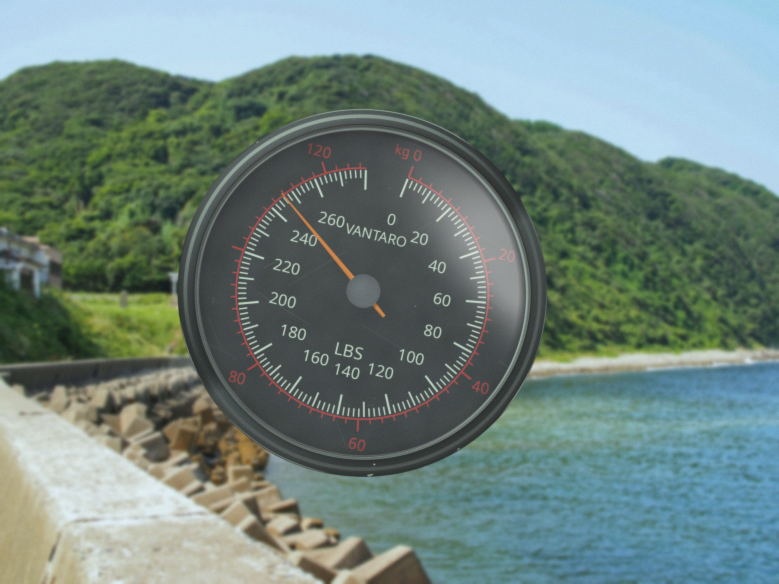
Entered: {"value": 246, "unit": "lb"}
